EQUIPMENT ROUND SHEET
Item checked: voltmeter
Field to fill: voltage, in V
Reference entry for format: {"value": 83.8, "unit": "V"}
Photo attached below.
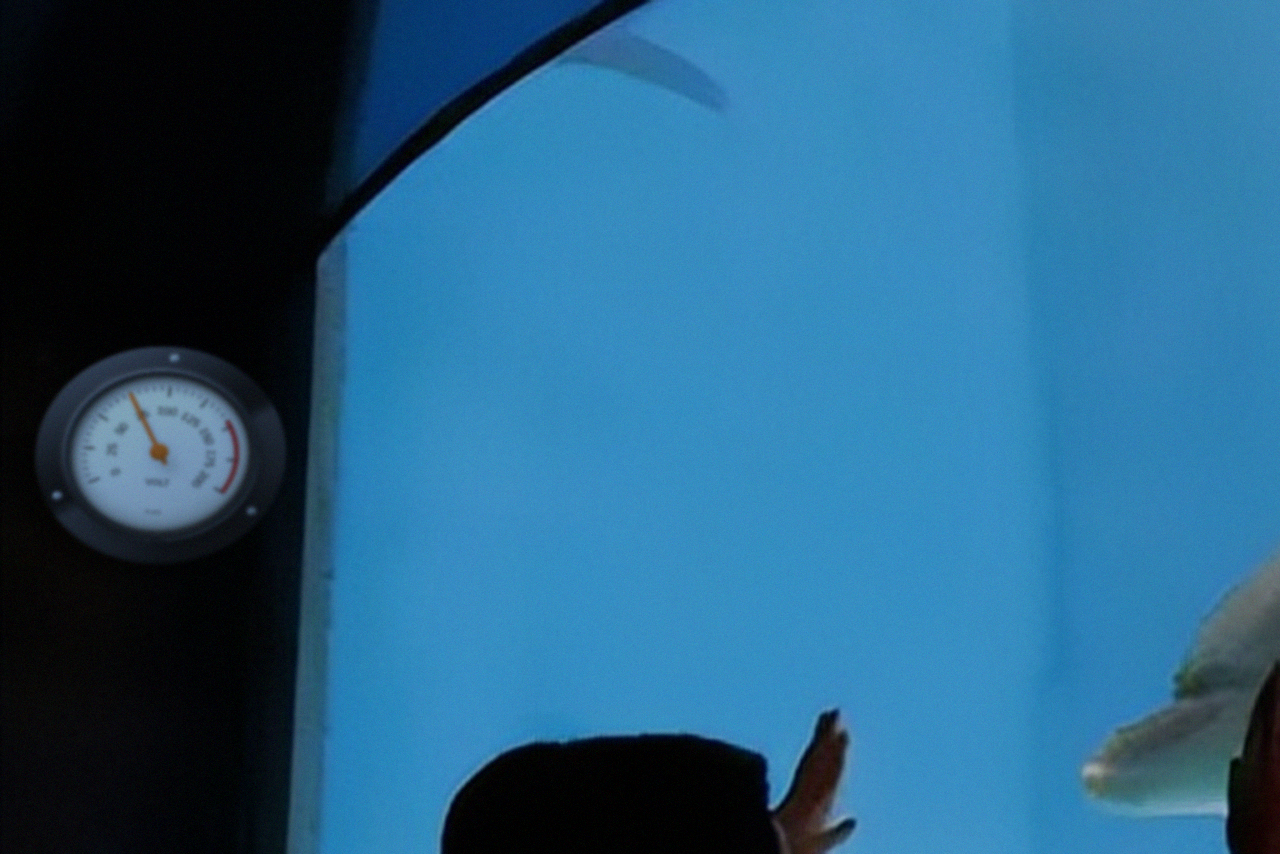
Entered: {"value": 75, "unit": "V"}
